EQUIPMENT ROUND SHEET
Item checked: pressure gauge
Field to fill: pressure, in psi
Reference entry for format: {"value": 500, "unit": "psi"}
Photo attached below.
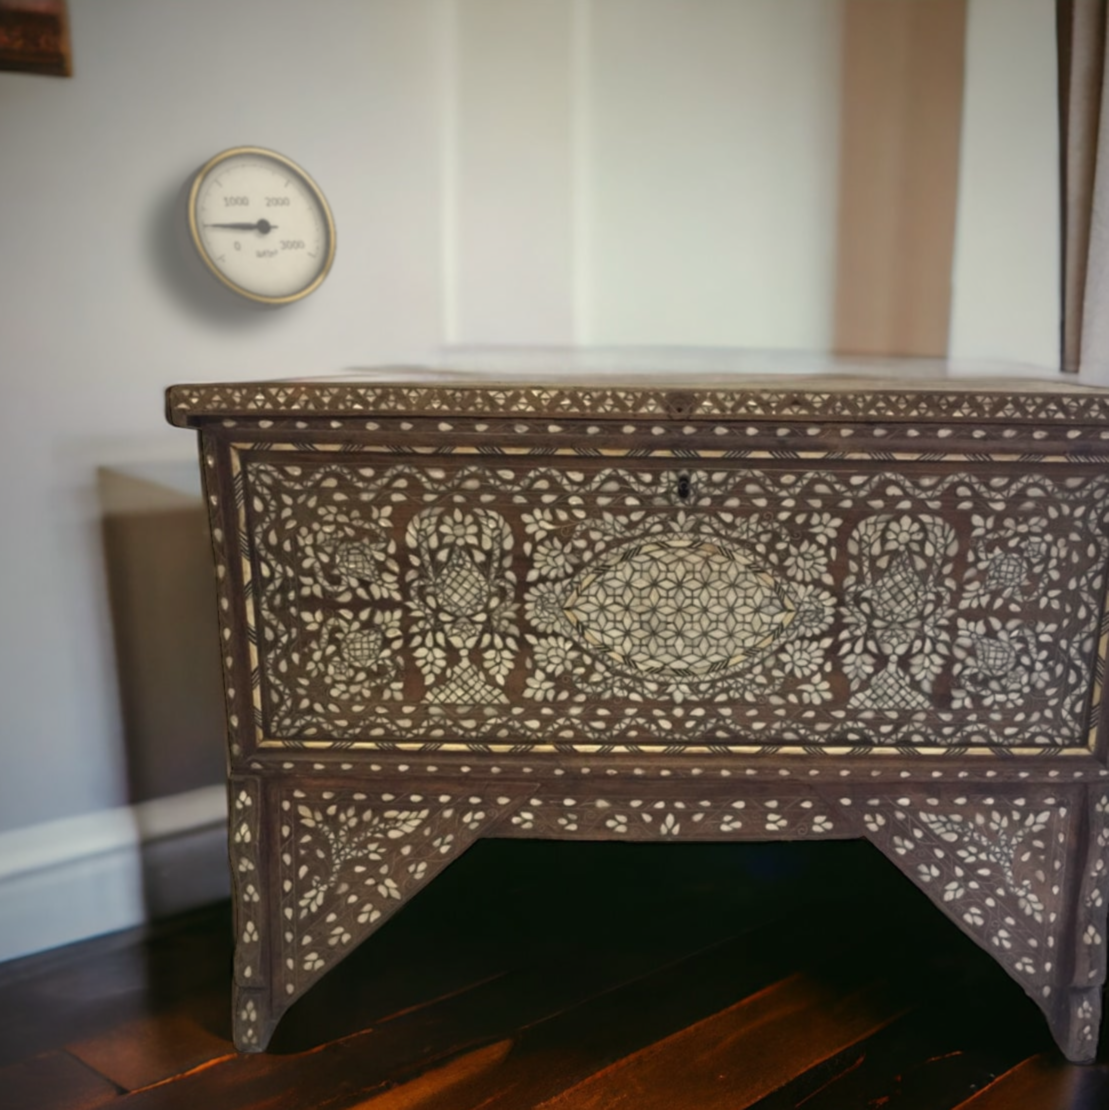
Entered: {"value": 400, "unit": "psi"}
